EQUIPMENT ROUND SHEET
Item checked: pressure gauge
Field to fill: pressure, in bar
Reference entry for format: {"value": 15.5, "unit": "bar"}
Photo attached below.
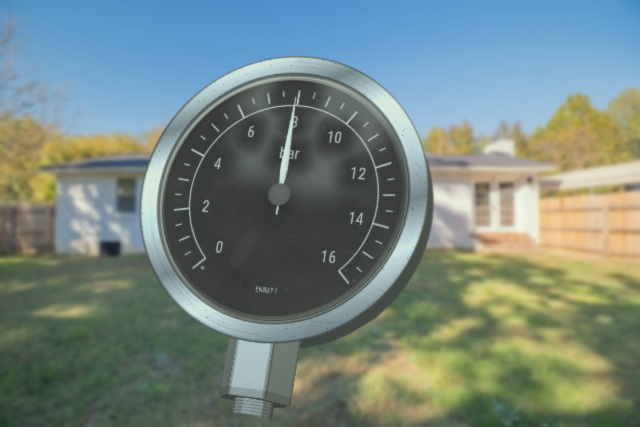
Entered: {"value": 8, "unit": "bar"}
